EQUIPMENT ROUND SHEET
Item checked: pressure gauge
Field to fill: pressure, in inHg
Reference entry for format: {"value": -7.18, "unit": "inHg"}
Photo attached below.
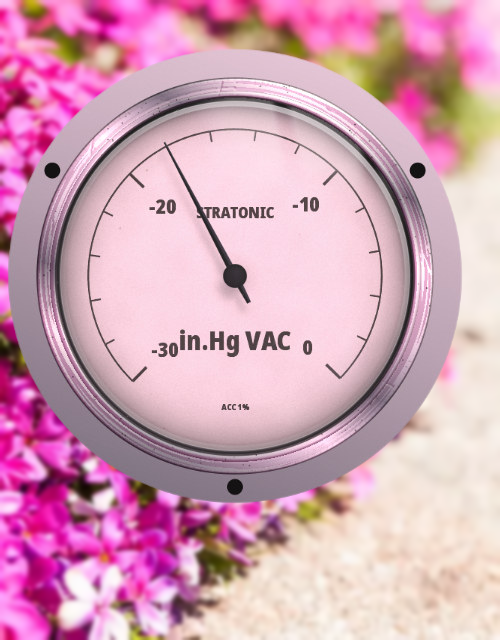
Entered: {"value": -18, "unit": "inHg"}
